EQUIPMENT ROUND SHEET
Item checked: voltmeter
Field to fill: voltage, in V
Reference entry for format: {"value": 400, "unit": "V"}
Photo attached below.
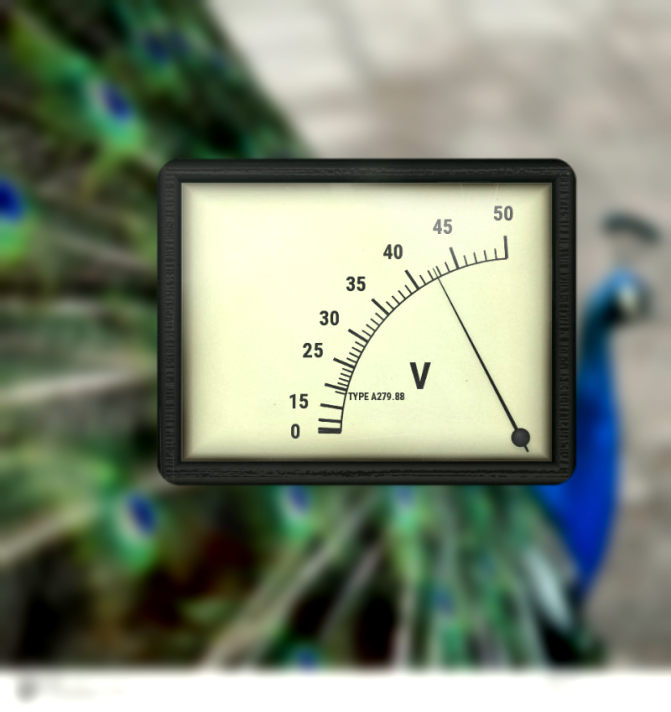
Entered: {"value": 42.5, "unit": "V"}
